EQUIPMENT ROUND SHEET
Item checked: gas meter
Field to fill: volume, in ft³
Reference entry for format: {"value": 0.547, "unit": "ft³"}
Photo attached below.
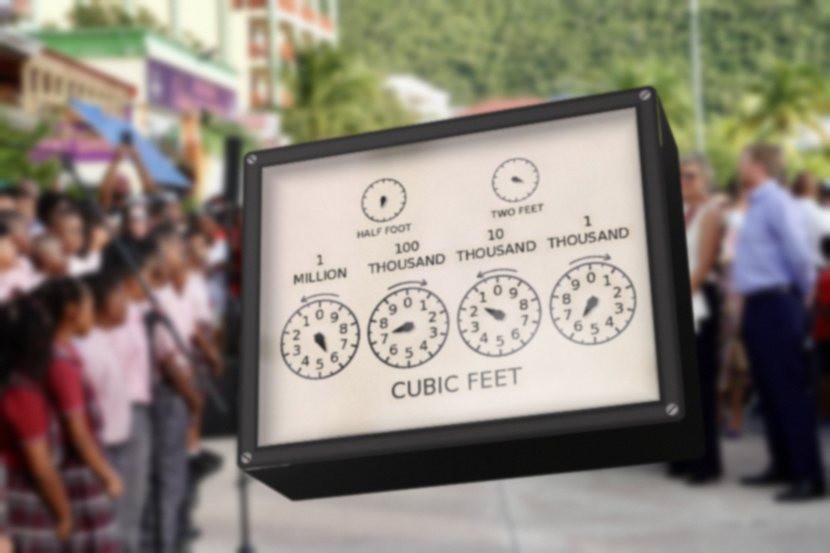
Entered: {"value": 571600, "unit": "ft³"}
